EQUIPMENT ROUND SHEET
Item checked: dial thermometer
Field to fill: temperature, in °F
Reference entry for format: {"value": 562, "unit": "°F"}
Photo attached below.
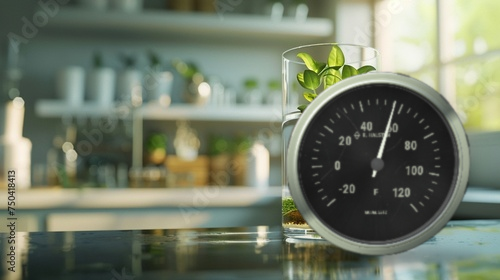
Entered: {"value": 56, "unit": "°F"}
